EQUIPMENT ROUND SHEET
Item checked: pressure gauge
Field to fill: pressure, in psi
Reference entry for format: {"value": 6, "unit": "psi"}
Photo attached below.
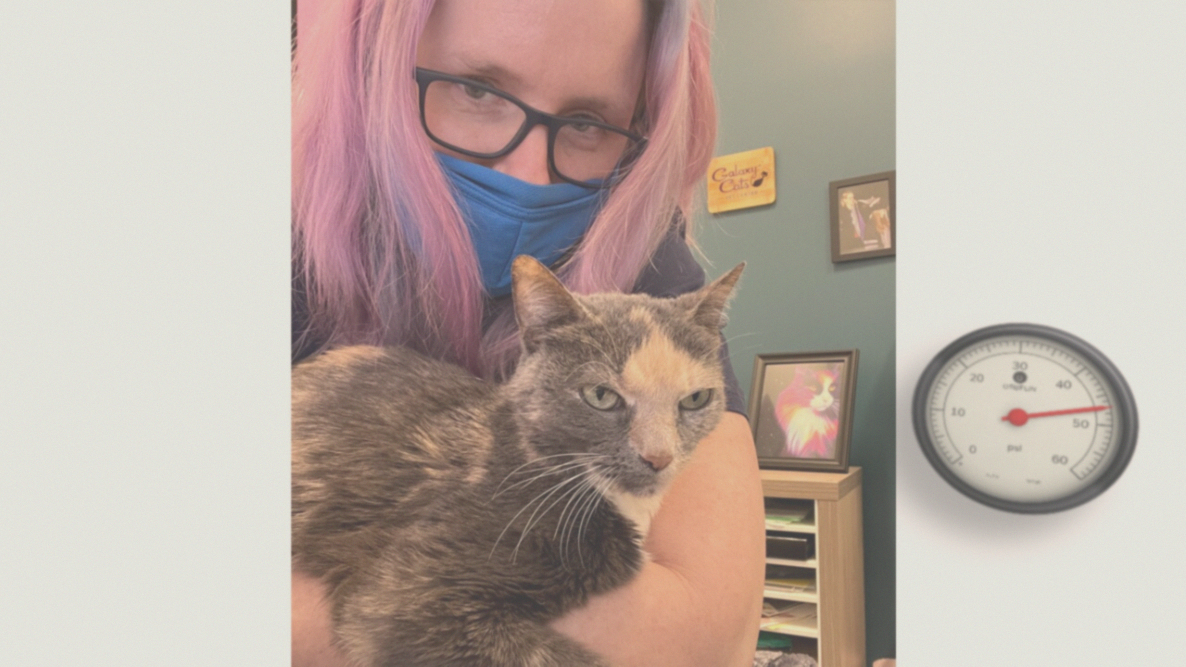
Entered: {"value": 47, "unit": "psi"}
